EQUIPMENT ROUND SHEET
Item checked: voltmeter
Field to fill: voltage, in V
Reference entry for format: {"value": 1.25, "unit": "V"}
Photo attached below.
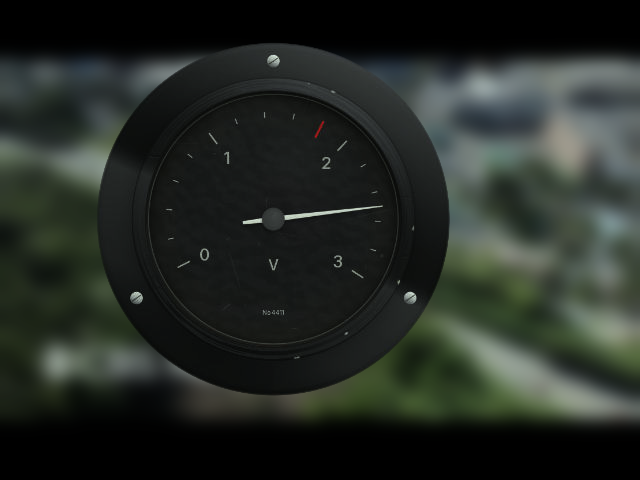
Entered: {"value": 2.5, "unit": "V"}
